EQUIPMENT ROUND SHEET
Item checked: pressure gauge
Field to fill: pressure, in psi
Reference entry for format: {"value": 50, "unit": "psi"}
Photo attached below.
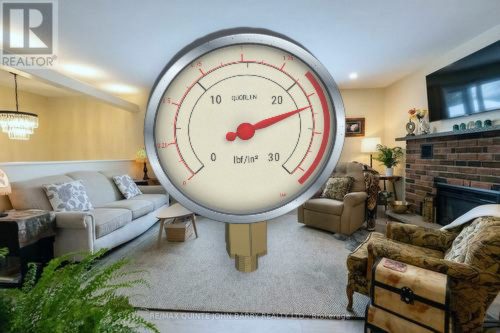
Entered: {"value": 22.5, "unit": "psi"}
